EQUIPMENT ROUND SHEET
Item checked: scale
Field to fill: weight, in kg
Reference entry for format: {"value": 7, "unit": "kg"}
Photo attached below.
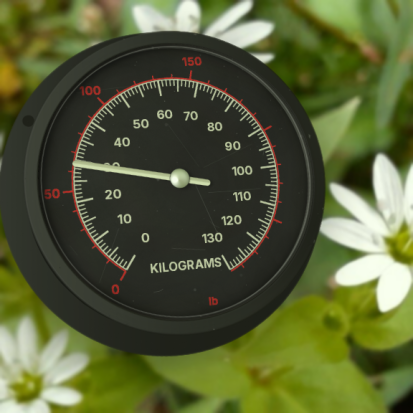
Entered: {"value": 29, "unit": "kg"}
